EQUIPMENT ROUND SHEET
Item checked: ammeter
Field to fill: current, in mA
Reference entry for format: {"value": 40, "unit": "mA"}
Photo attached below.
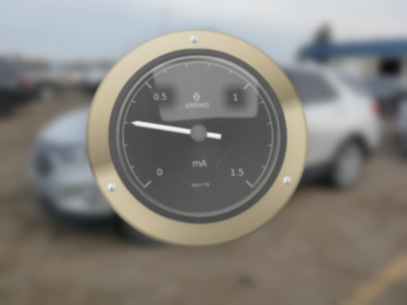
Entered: {"value": 0.3, "unit": "mA"}
